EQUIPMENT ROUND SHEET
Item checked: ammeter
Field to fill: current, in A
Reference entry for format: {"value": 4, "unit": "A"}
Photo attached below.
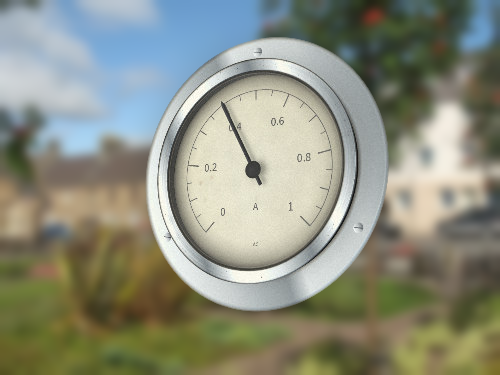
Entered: {"value": 0.4, "unit": "A"}
